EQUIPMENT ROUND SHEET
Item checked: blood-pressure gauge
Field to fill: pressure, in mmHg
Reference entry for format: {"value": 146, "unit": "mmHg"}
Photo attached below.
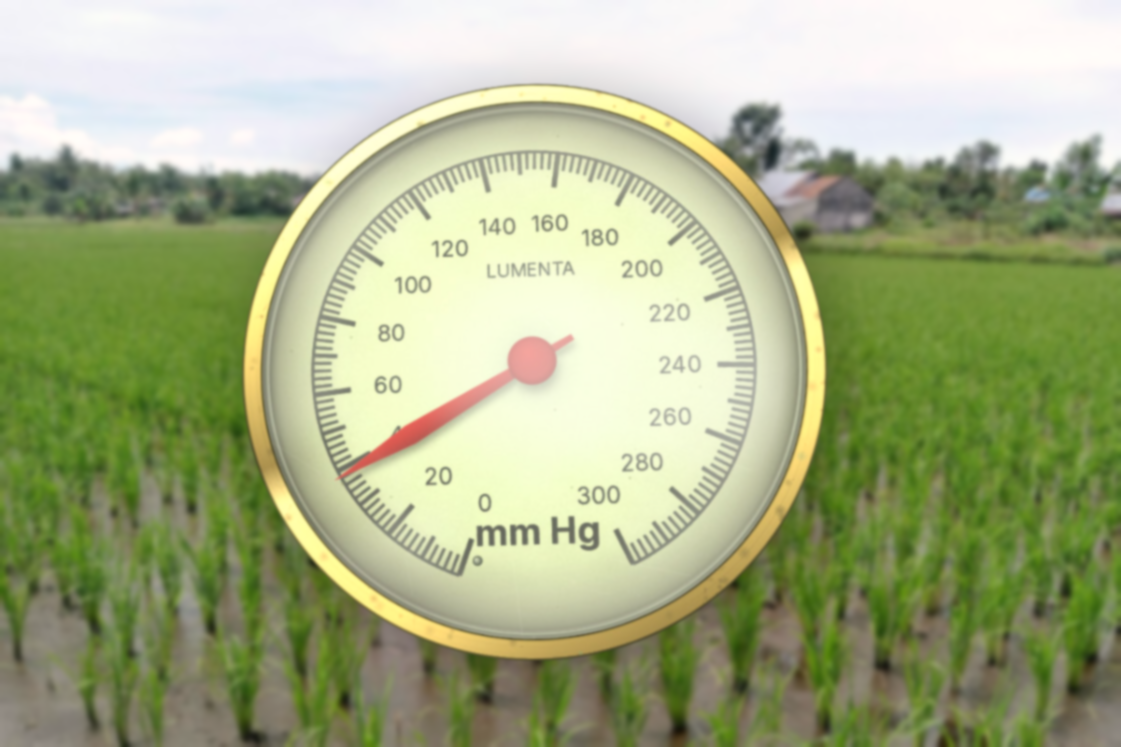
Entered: {"value": 38, "unit": "mmHg"}
